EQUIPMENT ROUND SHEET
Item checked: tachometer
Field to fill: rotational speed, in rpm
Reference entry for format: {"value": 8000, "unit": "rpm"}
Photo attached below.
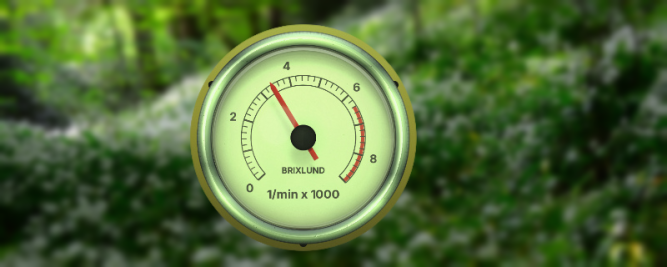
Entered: {"value": 3400, "unit": "rpm"}
